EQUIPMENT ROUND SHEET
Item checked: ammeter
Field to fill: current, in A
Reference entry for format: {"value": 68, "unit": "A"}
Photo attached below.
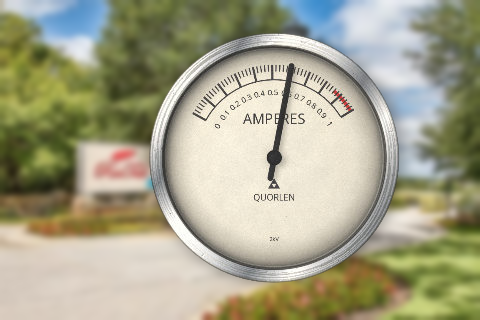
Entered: {"value": 0.6, "unit": "A"}
